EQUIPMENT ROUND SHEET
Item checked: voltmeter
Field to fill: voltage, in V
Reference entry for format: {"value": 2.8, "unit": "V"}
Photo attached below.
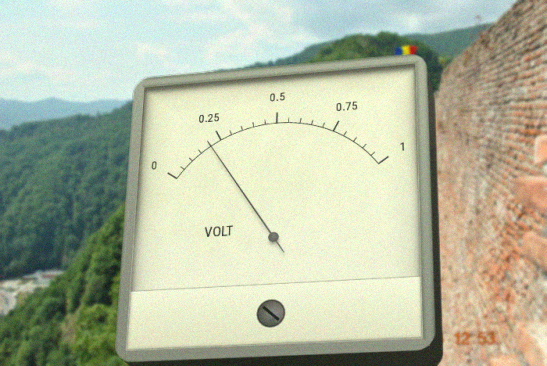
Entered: {"value": 0.2, "unit": "V"}
